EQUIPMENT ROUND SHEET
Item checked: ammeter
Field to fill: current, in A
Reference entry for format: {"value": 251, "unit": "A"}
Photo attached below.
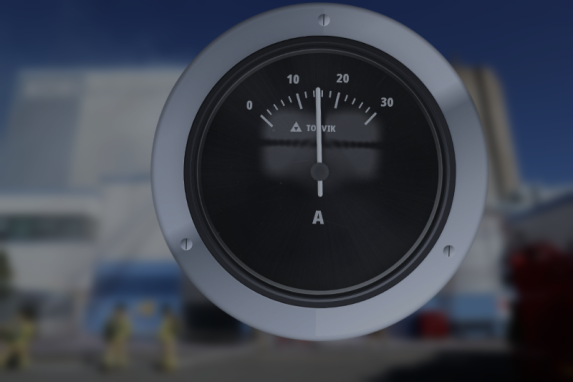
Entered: {"value": 15, "unit": "A"}
